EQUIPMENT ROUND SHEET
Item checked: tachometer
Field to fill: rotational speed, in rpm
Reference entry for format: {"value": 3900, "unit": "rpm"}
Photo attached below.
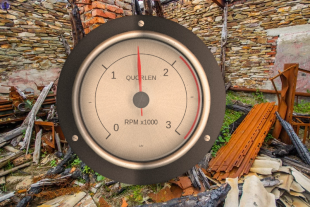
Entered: {"value": 1500, "unit": "rpm"}
